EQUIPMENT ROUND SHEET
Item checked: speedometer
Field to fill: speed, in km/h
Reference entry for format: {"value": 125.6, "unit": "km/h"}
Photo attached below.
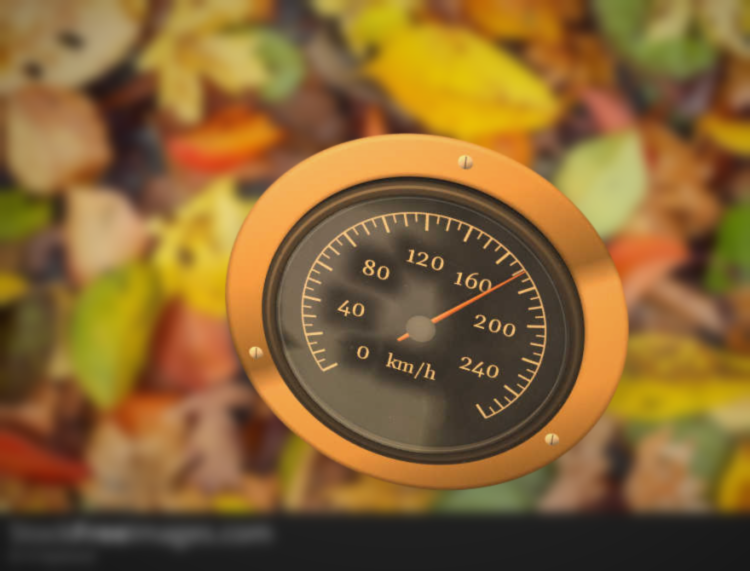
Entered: {"value": 170, "unit": "km/h"}
